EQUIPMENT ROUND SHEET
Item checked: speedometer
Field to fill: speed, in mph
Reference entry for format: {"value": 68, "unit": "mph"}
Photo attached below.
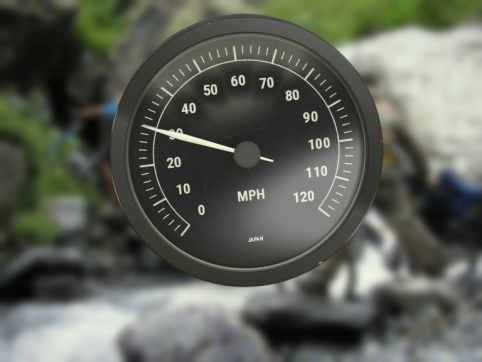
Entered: {"value": 30, "unit": "mph"}
